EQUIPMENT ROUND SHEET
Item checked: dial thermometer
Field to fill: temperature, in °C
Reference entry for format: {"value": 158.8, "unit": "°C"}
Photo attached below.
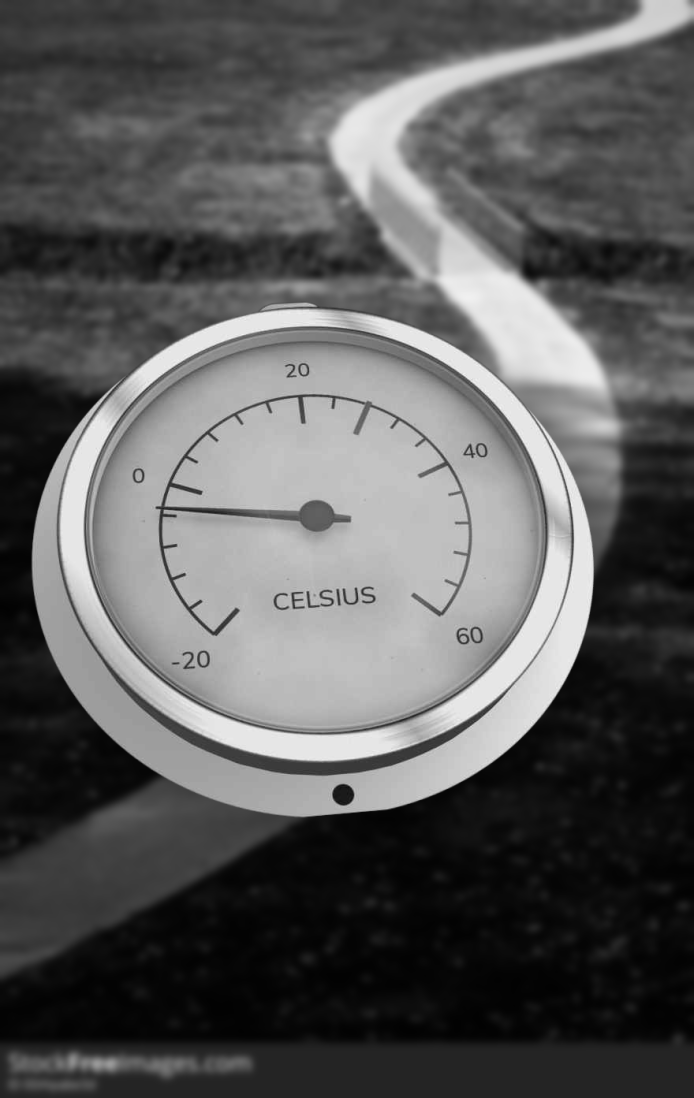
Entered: {"value": -4, "unit": "°C"}
